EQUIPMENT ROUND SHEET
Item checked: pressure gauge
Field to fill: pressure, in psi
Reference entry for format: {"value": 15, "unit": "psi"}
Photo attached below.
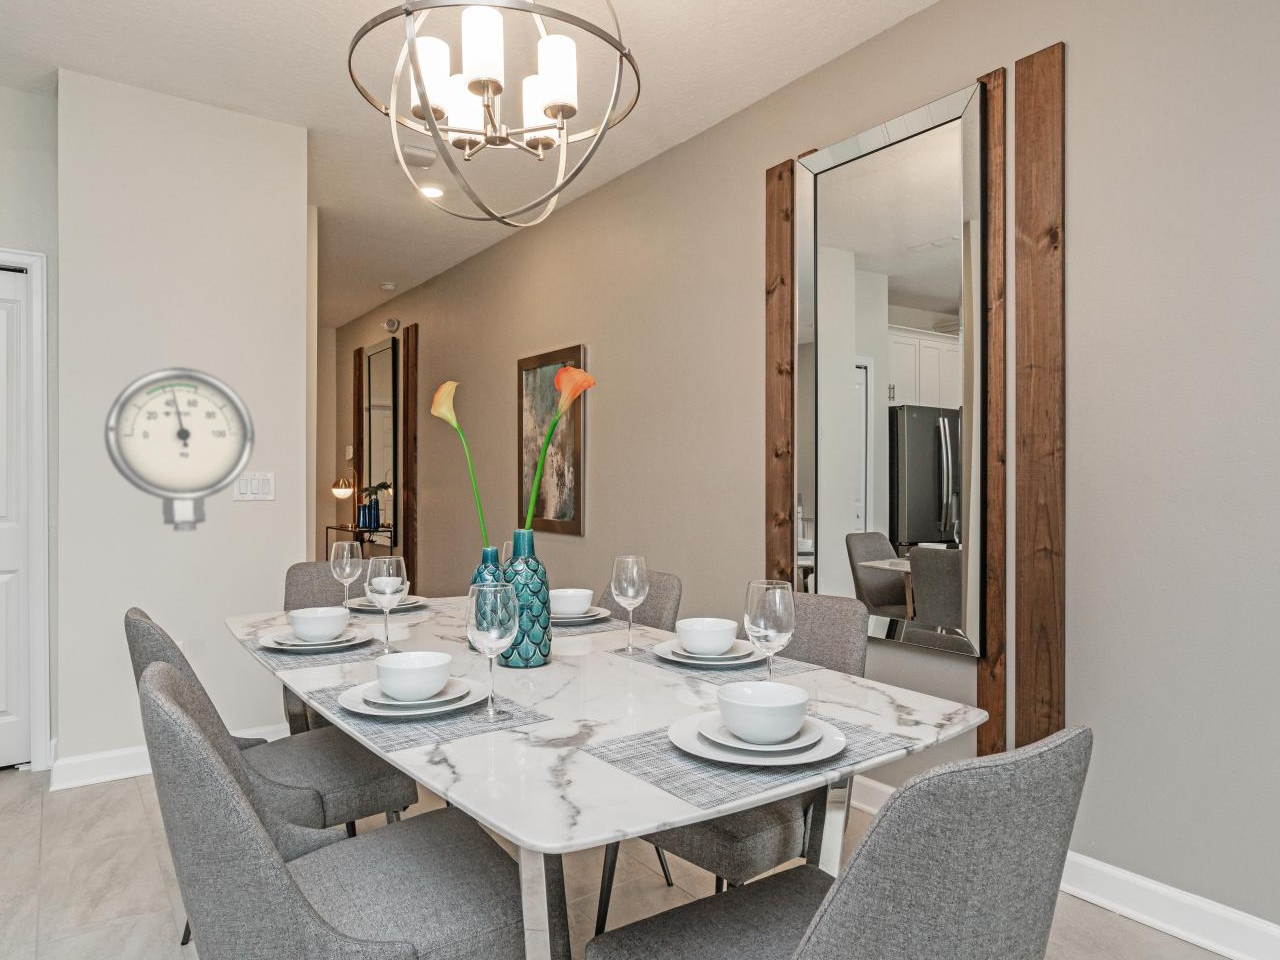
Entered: {"value": 45, "unit": "psi"}
